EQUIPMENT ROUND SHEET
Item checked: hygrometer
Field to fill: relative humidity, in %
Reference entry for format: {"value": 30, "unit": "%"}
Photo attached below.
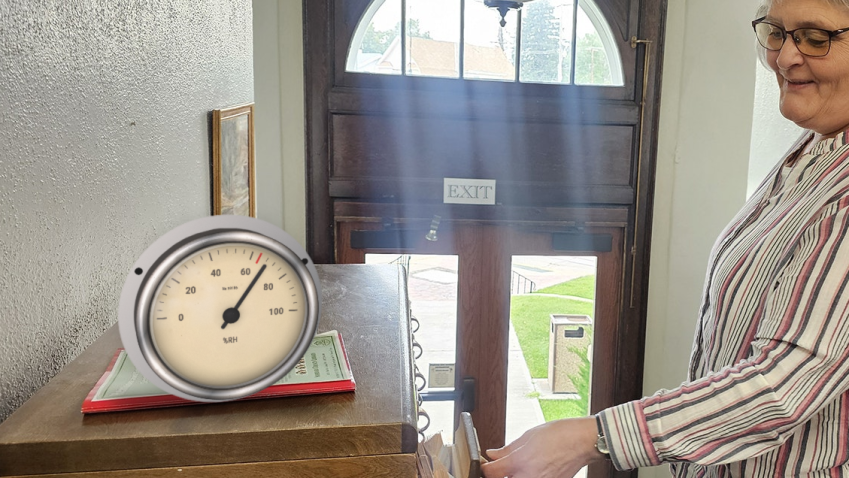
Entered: {"value": 68, "unit": "%"}
